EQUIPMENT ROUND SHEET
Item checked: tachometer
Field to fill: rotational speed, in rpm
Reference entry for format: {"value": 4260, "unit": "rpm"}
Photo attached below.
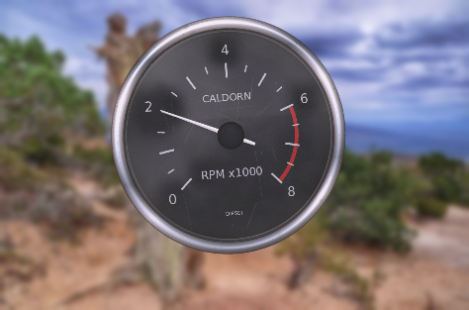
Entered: {"value": 2000, "unit": "rpm"}
